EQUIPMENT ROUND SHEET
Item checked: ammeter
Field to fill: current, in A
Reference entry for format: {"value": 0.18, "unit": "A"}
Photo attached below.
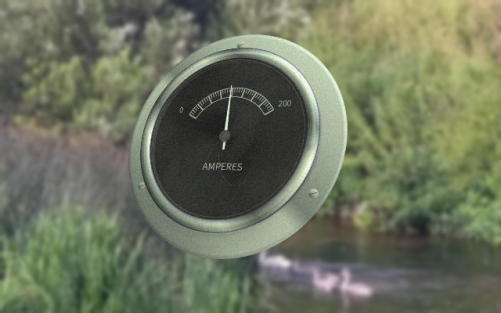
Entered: {"value": 100, "unit": "A"}
